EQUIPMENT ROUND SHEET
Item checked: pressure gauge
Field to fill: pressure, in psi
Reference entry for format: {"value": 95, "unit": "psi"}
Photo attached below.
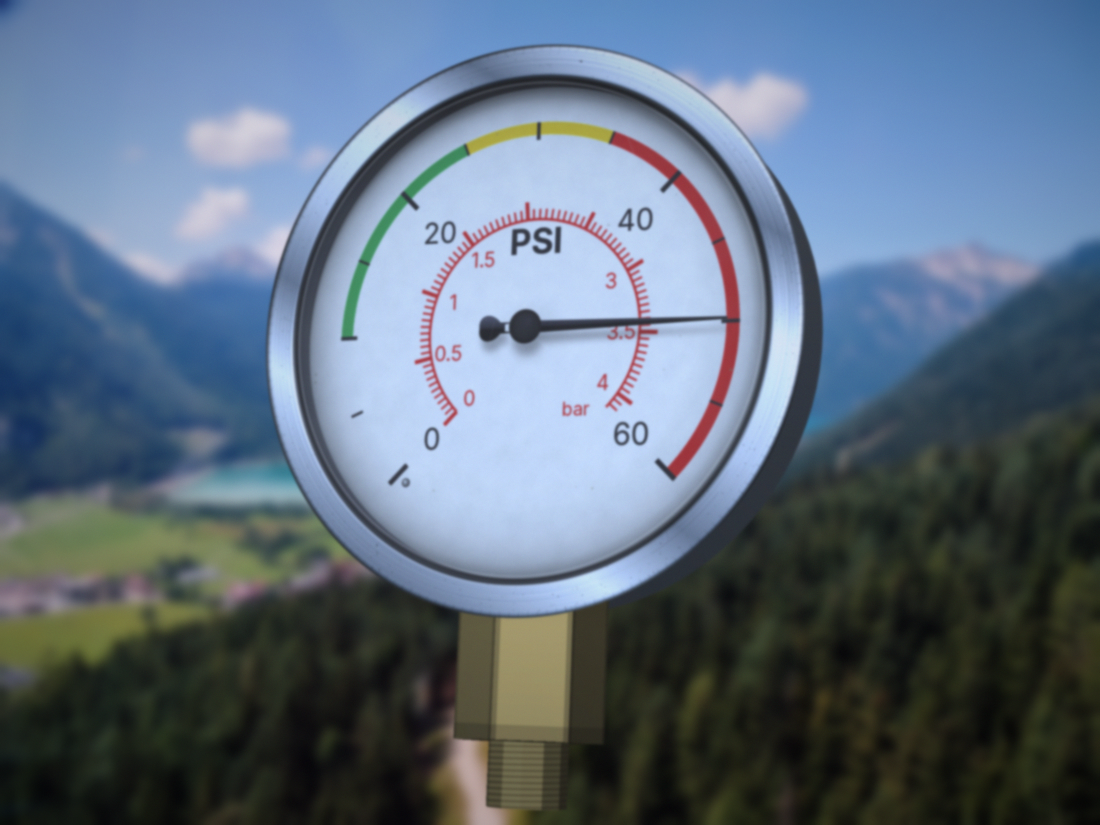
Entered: {"value": 50, "unit": "psi"}
